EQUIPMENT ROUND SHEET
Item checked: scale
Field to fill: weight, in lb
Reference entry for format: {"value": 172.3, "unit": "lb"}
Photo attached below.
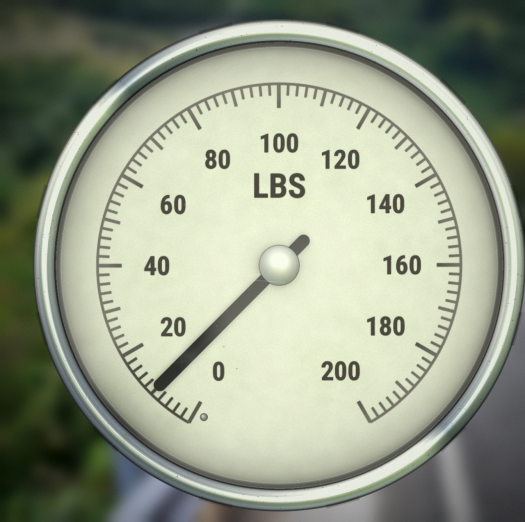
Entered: {"value": 10, "unit": "lb"}
